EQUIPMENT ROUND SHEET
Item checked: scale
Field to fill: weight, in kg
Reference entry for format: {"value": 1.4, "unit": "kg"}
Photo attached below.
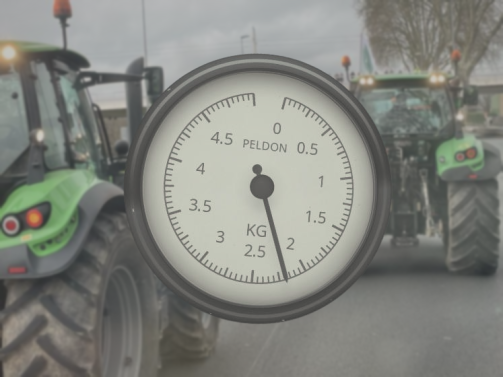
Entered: {"value": 2.2, "unit": "kg"}
